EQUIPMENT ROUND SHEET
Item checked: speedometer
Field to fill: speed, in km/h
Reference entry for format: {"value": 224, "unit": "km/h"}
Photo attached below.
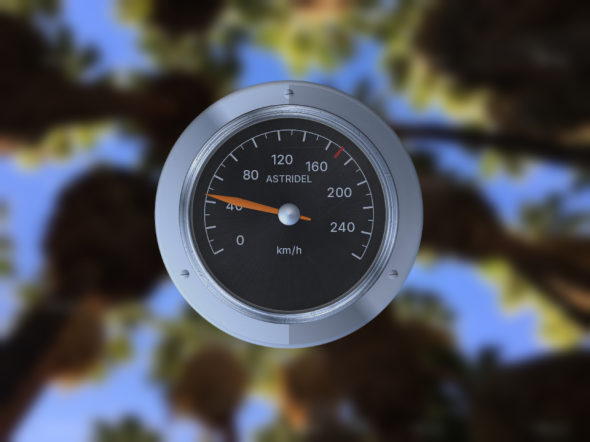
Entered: {"value": 45, "unit": "km/h"}
